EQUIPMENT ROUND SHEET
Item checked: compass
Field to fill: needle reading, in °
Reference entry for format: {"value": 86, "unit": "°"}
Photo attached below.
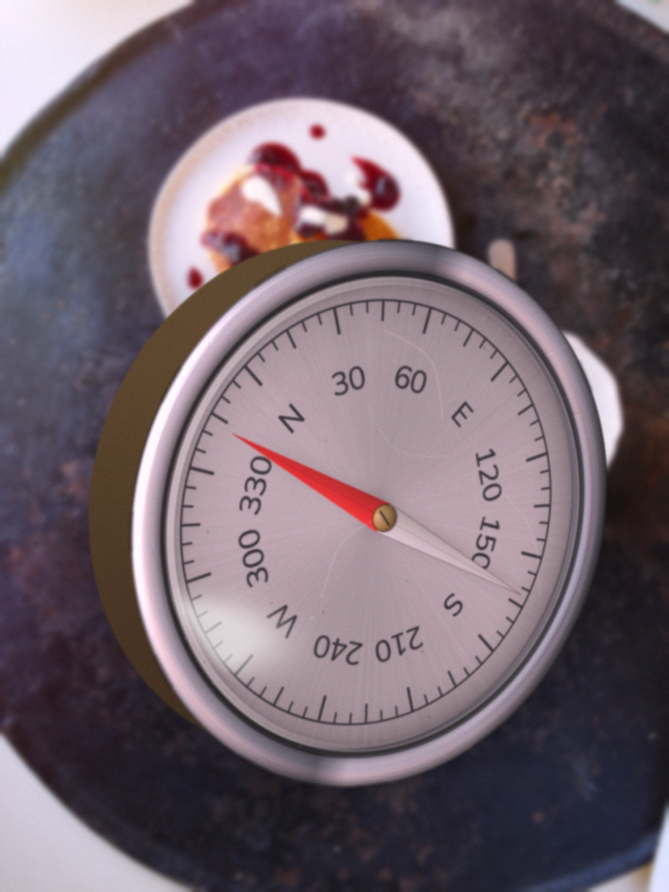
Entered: {"value": 342.5, "unit": "°"}
